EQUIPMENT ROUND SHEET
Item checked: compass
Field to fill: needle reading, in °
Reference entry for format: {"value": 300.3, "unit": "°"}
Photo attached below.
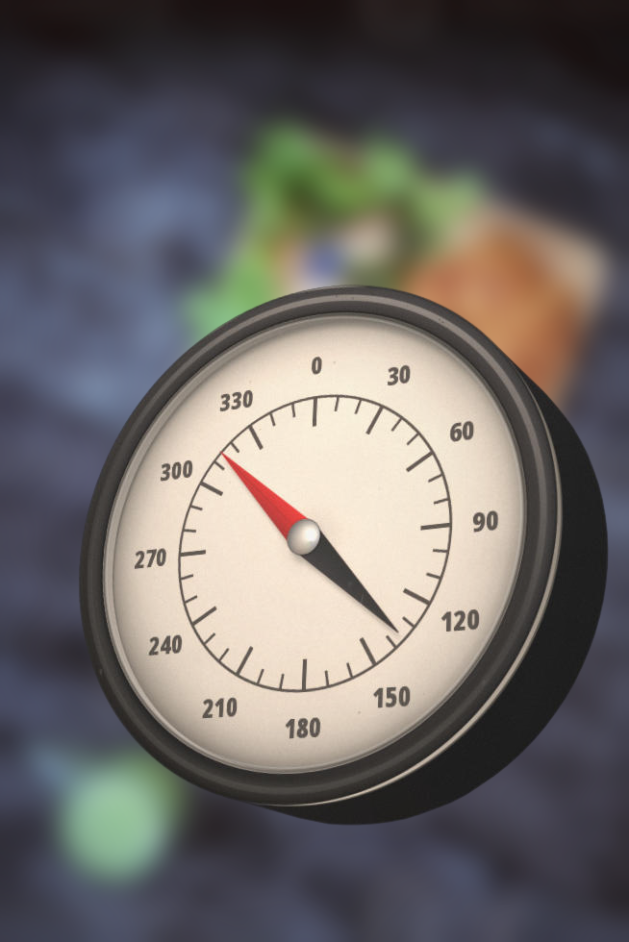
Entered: {"value": 315, "unit": "°"}
